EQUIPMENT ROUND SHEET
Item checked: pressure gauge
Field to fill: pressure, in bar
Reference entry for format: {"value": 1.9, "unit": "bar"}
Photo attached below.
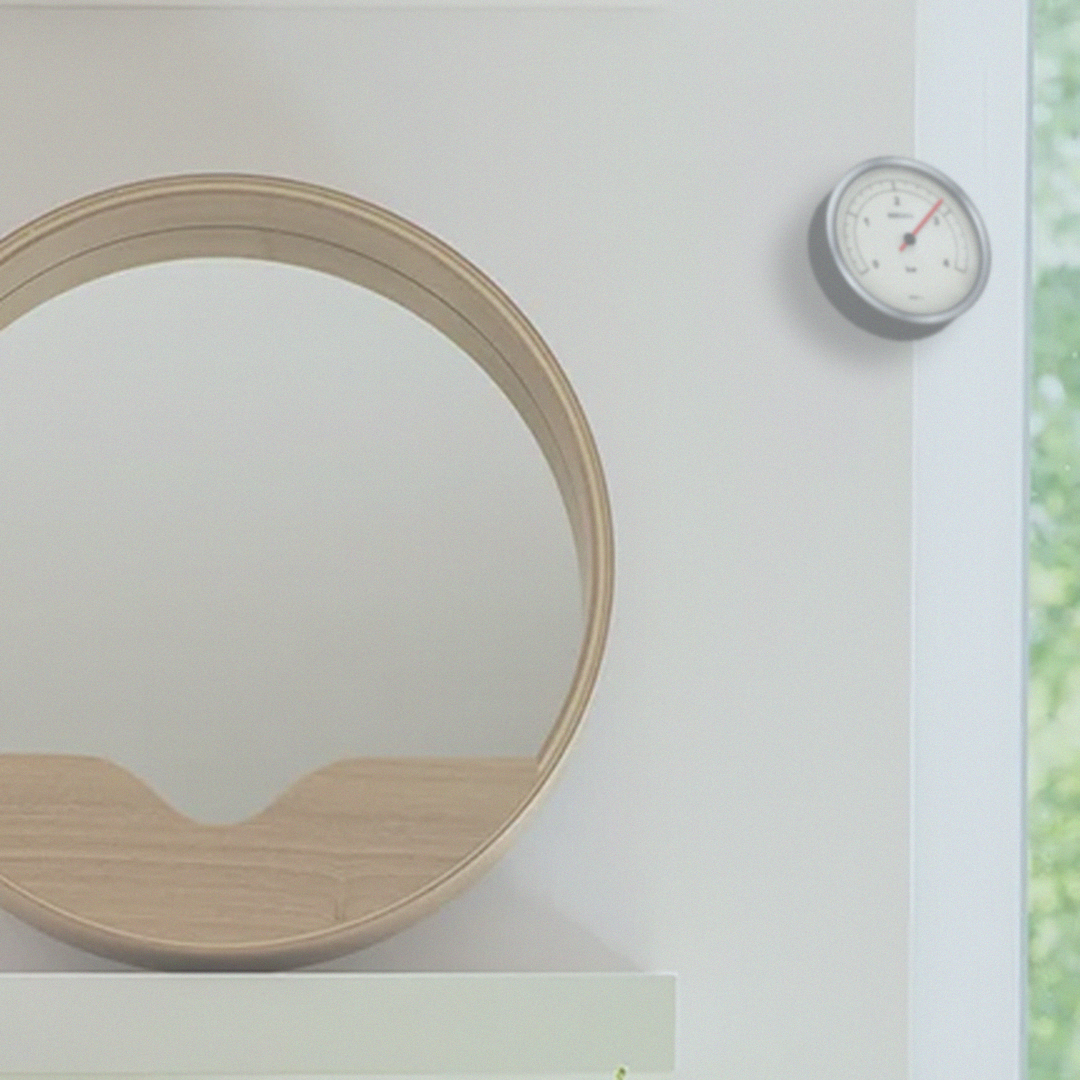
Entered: {"value": 2.8, "unit": "bar"}
